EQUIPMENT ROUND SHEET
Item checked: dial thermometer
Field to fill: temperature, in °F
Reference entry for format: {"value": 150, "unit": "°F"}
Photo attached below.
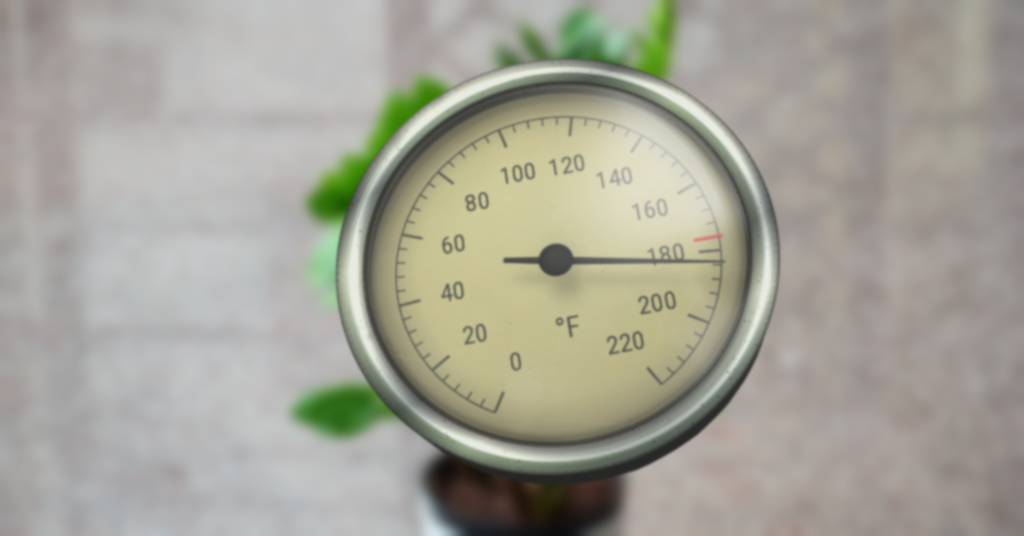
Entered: {"value": 184, "unit": "°F"}
